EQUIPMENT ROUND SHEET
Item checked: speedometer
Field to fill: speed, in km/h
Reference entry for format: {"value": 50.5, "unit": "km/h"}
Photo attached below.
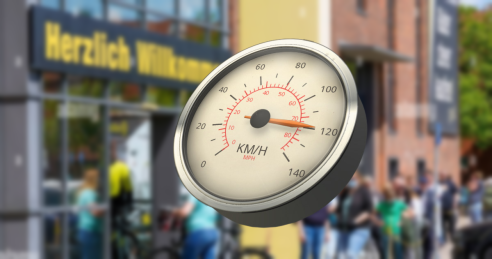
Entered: {"value": 120, "unit": "km/h"}
